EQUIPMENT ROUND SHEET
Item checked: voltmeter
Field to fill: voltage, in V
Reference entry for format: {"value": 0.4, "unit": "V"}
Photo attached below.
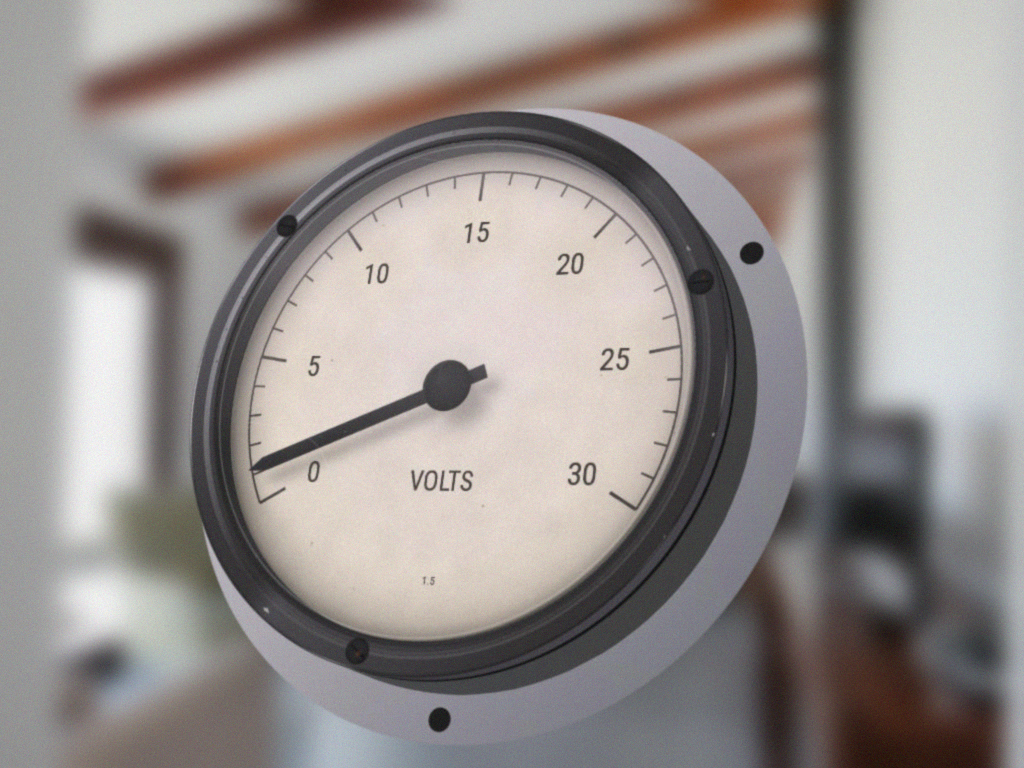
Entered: {"value": 1, "unit": "V"}
